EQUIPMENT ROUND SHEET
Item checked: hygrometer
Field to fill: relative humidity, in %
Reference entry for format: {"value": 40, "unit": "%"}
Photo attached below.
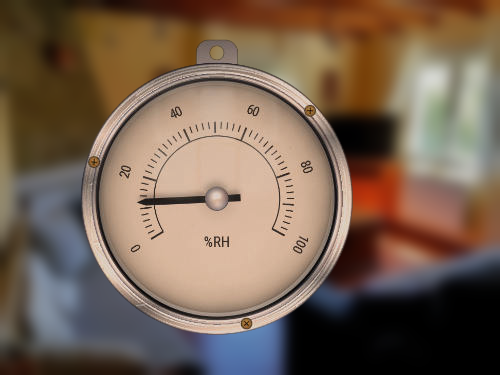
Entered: {"value": 12, "unit": "%"}
